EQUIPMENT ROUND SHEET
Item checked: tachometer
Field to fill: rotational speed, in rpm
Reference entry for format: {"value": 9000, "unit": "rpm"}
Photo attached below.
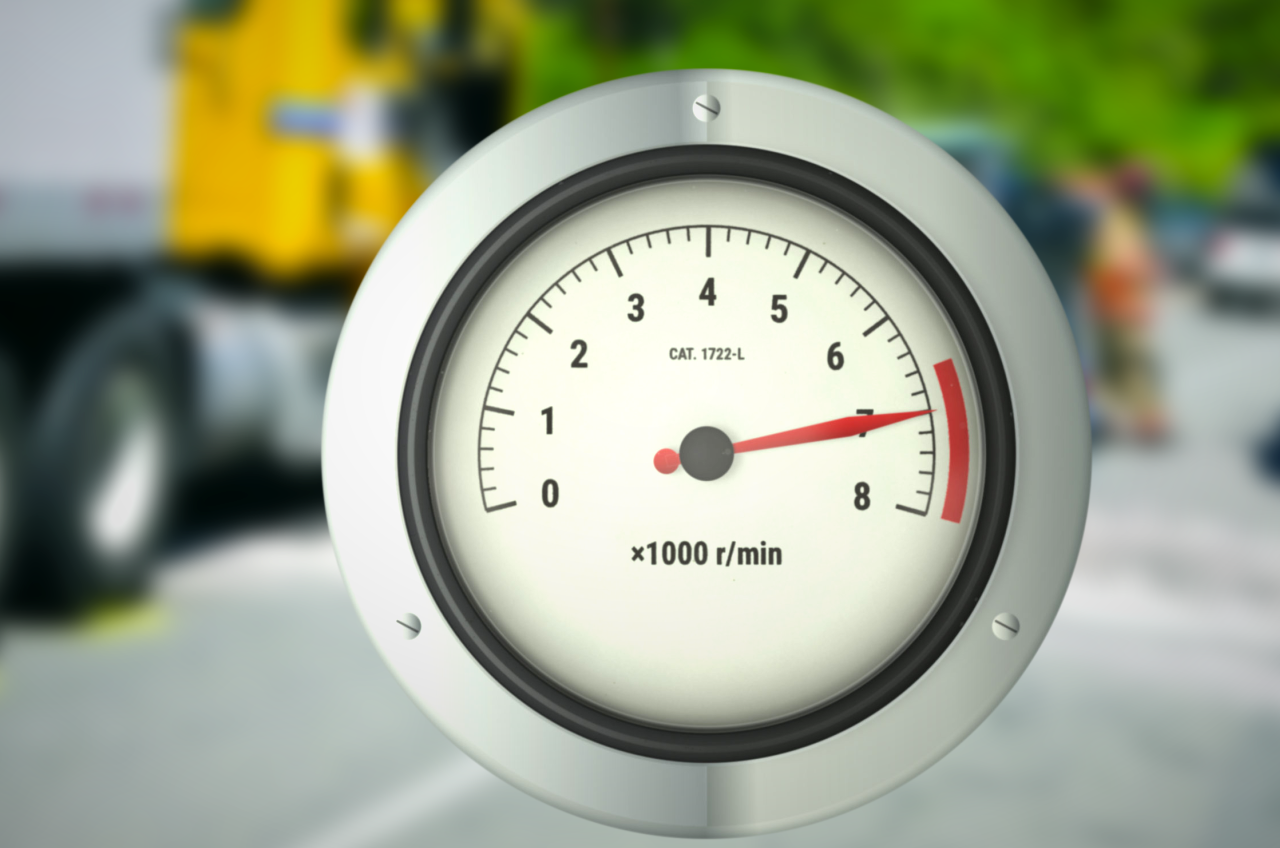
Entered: {"value": 7000, "unit": "rpm"}
